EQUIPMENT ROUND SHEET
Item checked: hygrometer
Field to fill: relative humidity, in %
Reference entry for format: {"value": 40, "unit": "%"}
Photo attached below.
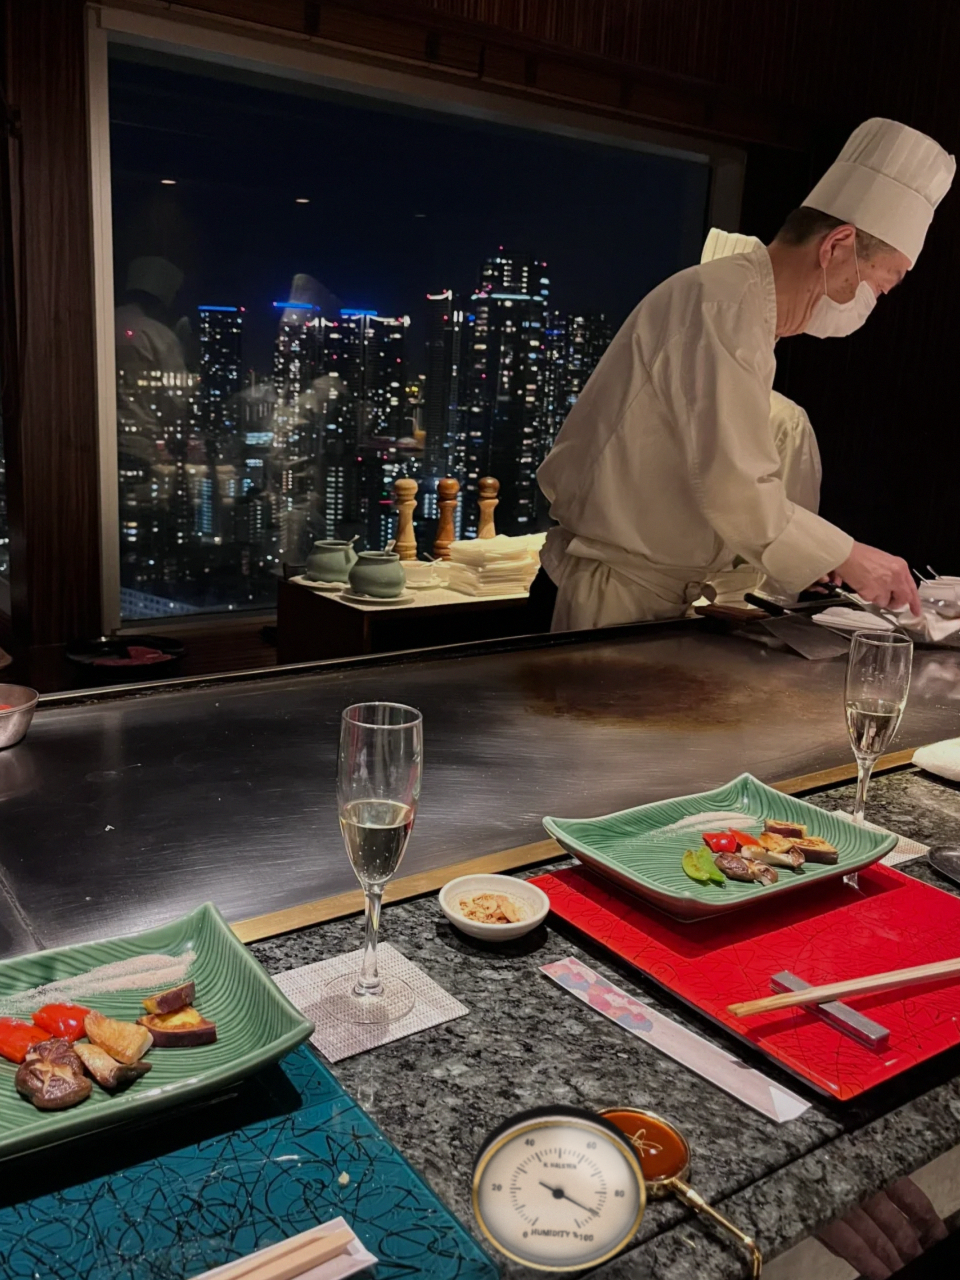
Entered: {"value": 90, "unit": "%"}
